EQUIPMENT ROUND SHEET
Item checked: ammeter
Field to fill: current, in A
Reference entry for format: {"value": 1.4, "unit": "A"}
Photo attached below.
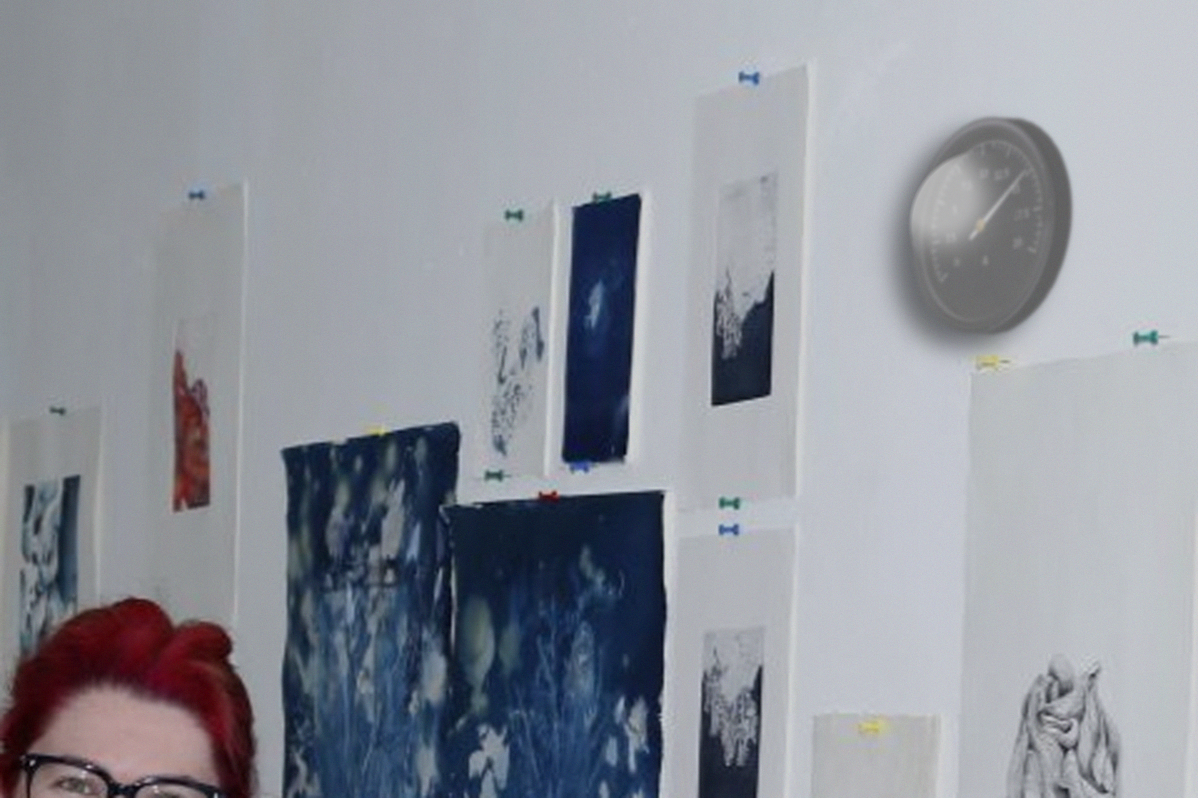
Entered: {"value": 15, "unit": "A"}
